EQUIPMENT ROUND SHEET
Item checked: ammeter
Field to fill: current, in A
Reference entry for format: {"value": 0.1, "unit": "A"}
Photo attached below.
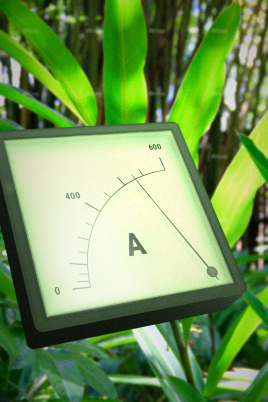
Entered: {"value": 525, "unit": "A"}
